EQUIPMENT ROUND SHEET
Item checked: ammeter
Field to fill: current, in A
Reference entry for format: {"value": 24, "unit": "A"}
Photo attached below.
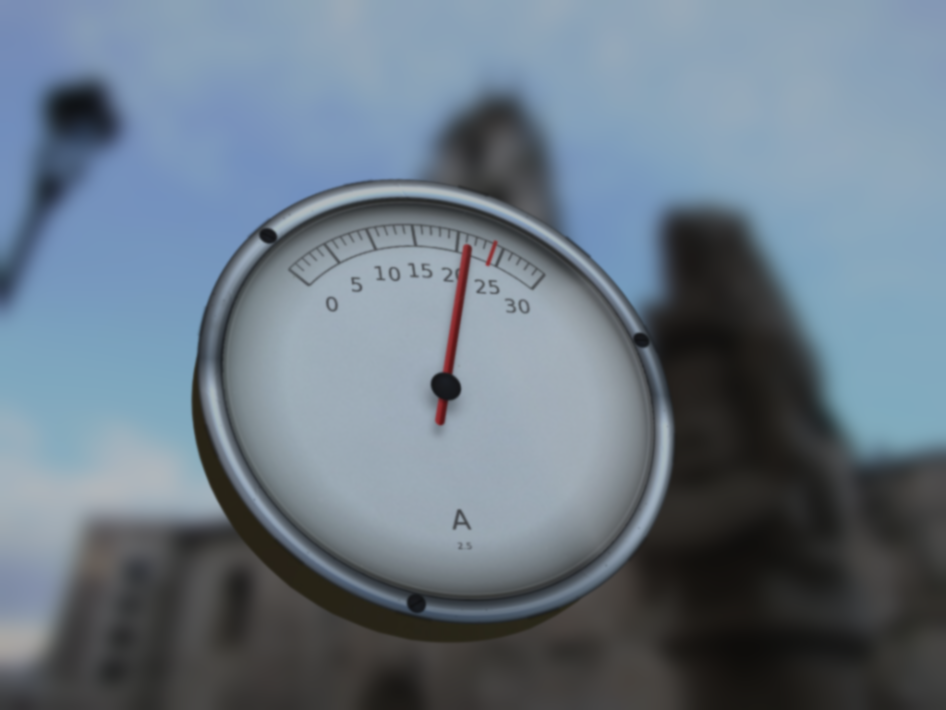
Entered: {"value": 21, "unit": "A"}
